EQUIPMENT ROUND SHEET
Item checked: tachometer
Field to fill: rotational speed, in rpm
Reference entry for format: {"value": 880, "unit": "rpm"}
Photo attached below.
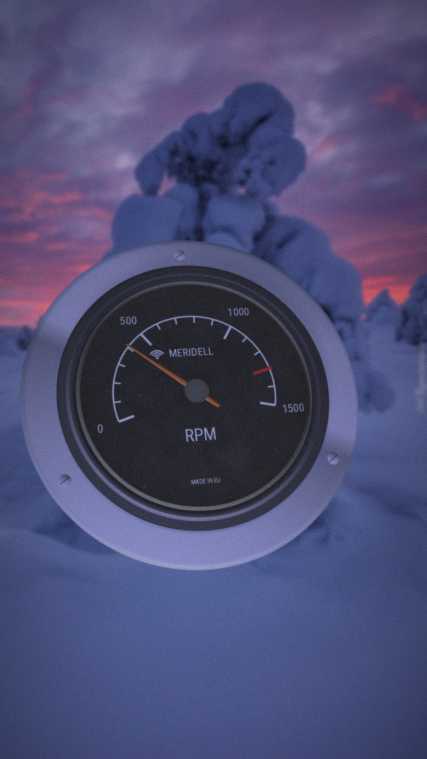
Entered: {"value": 400, "unit": "rpm"}
